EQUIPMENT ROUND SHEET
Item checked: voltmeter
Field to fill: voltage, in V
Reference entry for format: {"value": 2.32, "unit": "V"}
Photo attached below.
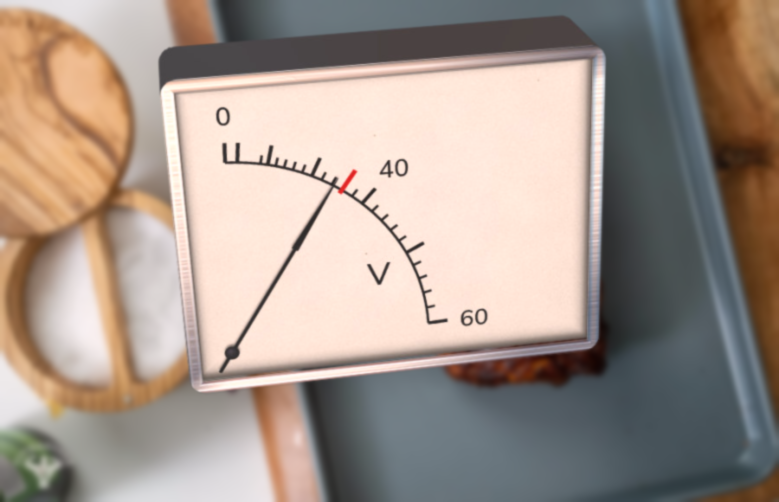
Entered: {"value": 34, "unit": "V"}
